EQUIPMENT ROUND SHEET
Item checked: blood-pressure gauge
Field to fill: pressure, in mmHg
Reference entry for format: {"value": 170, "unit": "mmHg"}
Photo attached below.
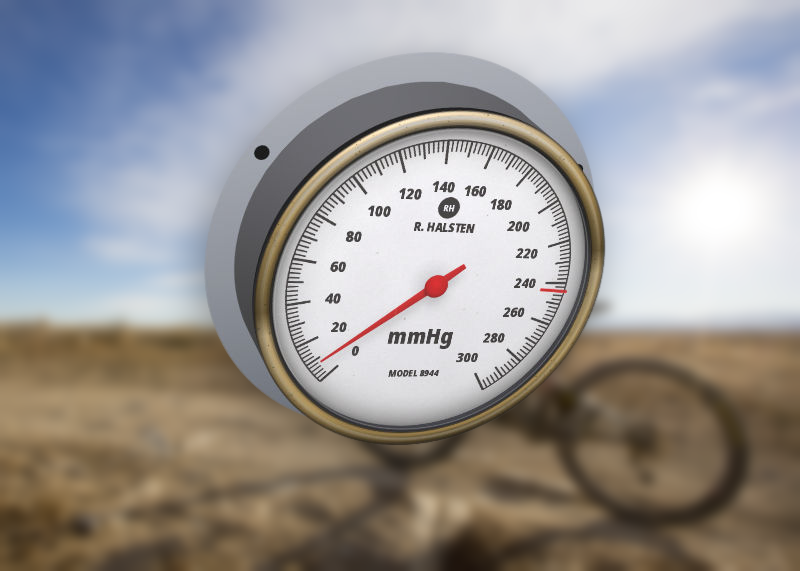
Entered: {"value": 10, "unit": "mmHg"}
